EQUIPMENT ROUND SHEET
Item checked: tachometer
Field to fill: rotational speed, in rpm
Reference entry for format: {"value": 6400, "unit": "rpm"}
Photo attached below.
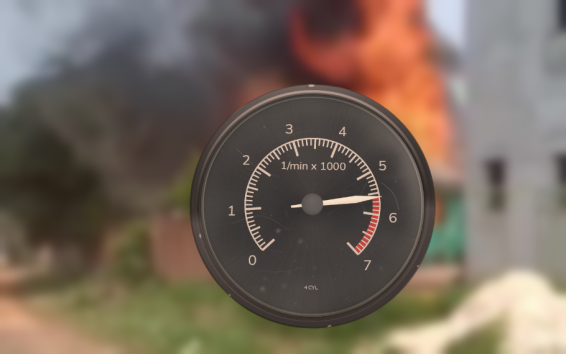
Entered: {"value": 5600, "unit": "rpm"}
